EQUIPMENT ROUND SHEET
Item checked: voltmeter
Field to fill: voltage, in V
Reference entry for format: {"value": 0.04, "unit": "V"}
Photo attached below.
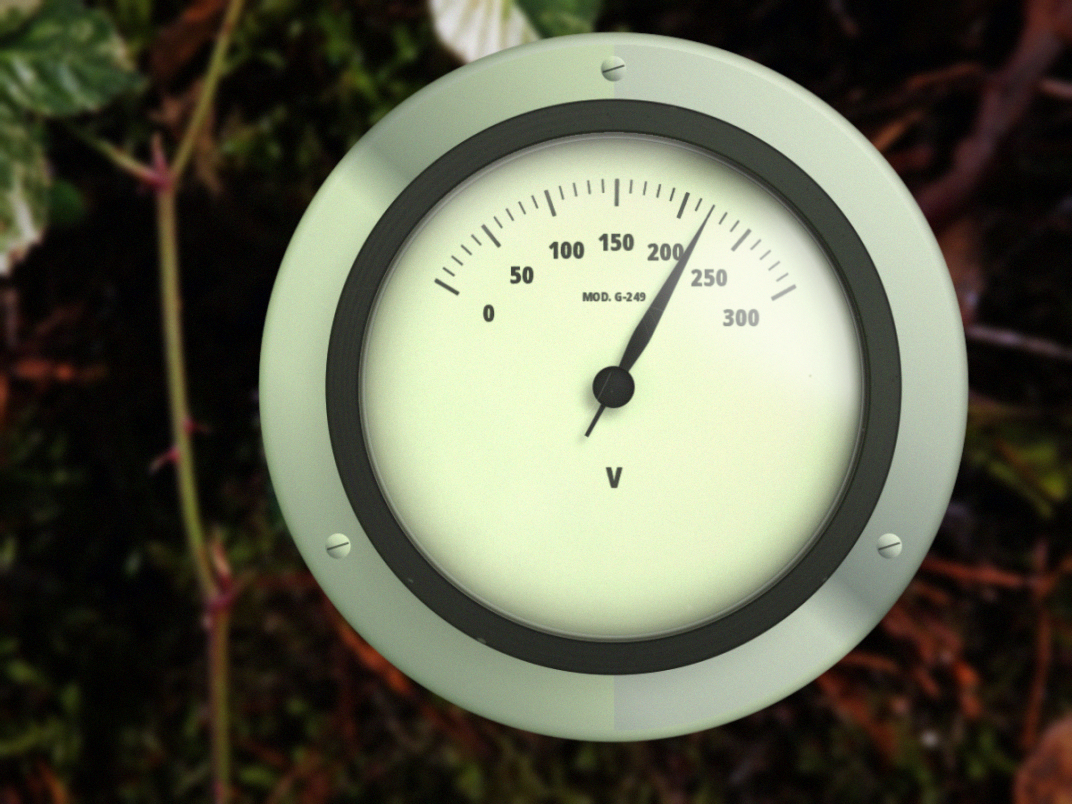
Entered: {"value": 220, "unit": "V"}
